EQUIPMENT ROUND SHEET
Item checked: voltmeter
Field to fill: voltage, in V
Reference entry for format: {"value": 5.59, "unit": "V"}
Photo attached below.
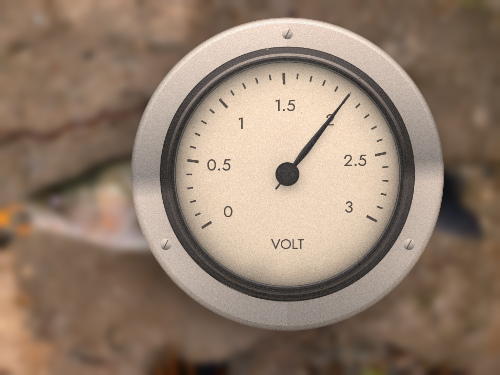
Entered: {"value": 2, "unit": "V"}
